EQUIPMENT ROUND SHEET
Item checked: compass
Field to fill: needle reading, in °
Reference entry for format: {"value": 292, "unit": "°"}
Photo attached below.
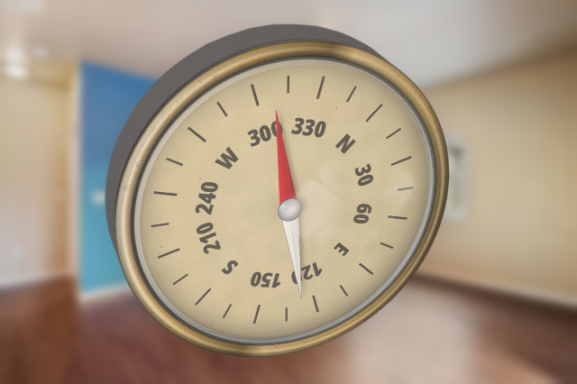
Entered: {"value": 307.5, "unit": "°"}
